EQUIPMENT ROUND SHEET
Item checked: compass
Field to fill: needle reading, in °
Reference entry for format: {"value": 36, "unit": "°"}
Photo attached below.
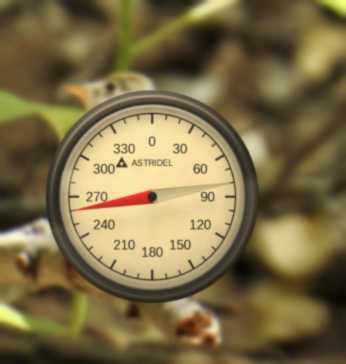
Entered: {"value": 260, "unit": "°"}
